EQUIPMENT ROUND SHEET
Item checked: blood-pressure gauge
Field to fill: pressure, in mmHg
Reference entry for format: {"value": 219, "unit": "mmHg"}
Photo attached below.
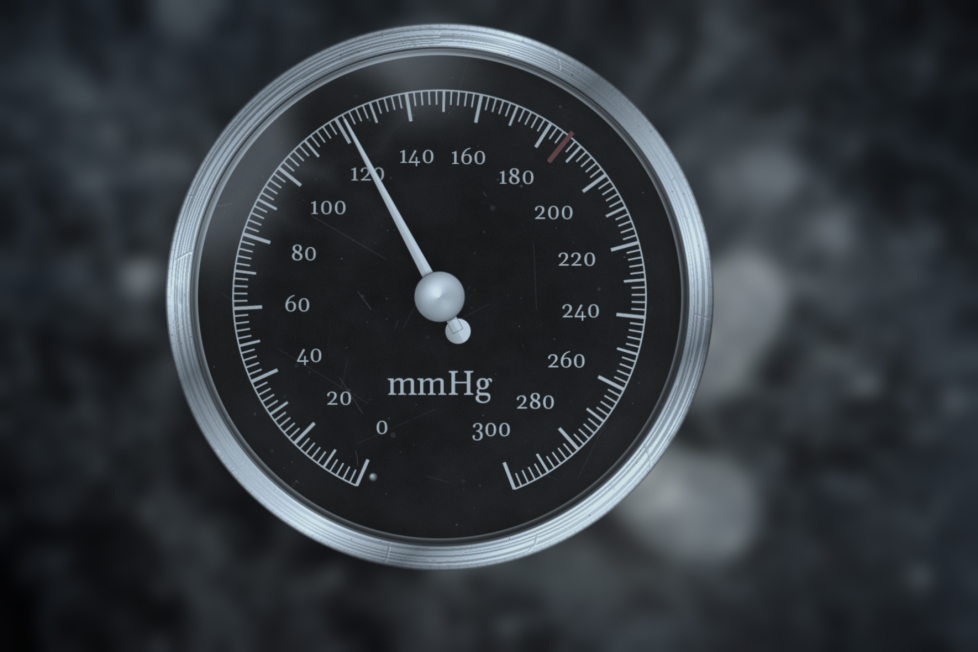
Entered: {"value": 122, "unit": "mmHg"}
